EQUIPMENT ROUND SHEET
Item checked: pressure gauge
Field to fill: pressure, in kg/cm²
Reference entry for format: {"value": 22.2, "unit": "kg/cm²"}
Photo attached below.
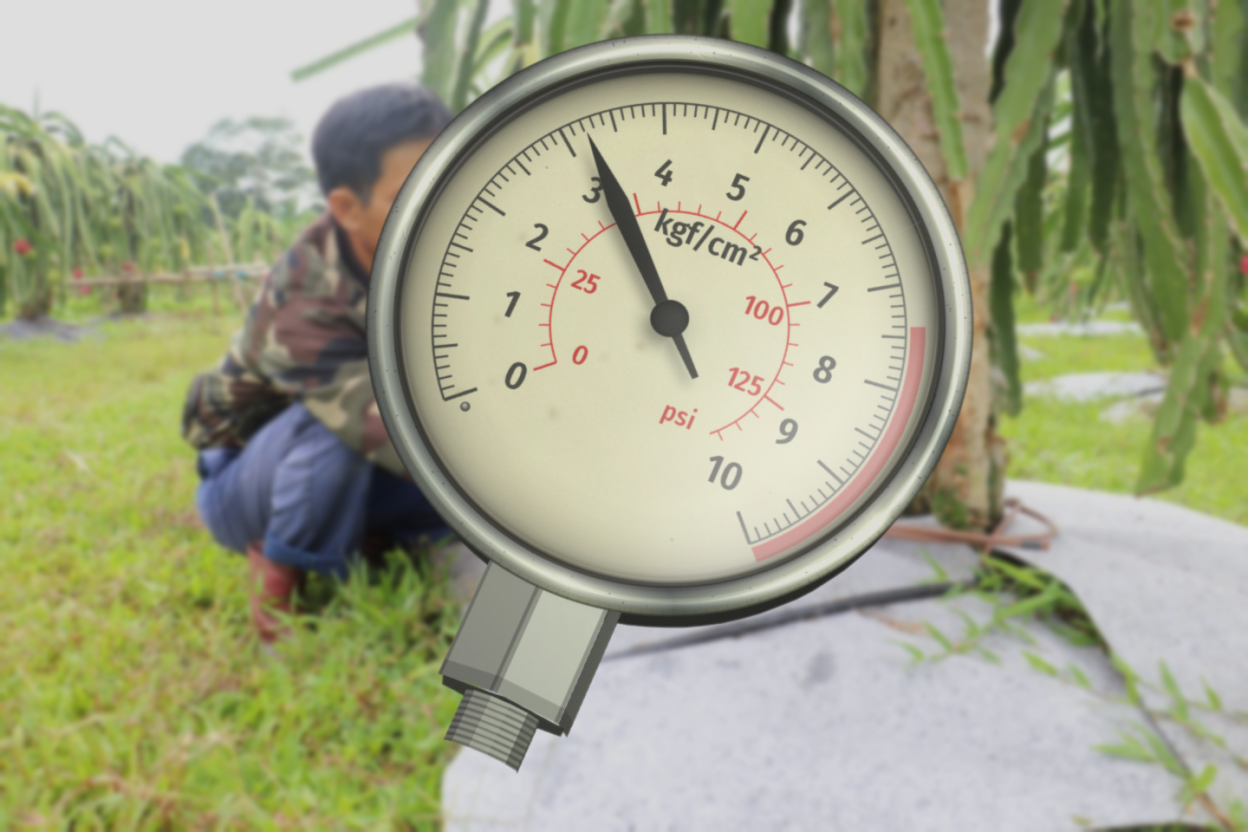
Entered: {"value": 3.2, "unit": "kg/cm²"}
